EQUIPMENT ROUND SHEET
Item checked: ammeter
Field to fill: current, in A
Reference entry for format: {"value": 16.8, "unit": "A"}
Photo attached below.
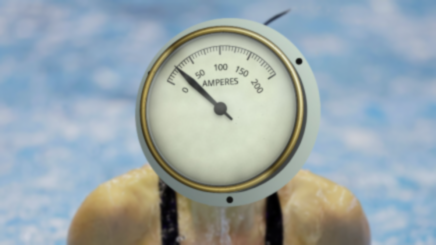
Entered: {"value": 25, "unit": "A"}
